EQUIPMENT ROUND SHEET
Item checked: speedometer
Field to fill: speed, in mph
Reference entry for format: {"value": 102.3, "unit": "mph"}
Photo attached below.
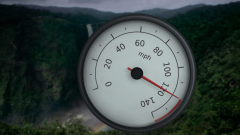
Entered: {"value": 120, "unit": "mph"}
